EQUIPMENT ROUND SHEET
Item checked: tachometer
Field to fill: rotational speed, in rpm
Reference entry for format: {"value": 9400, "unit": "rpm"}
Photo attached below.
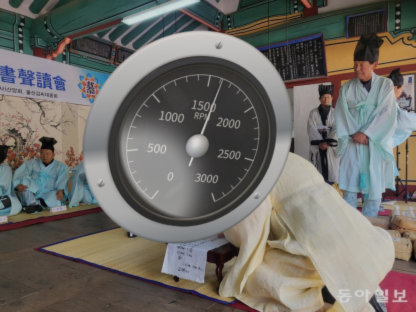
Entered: {"value": 1600, "unit": "rpm"}
